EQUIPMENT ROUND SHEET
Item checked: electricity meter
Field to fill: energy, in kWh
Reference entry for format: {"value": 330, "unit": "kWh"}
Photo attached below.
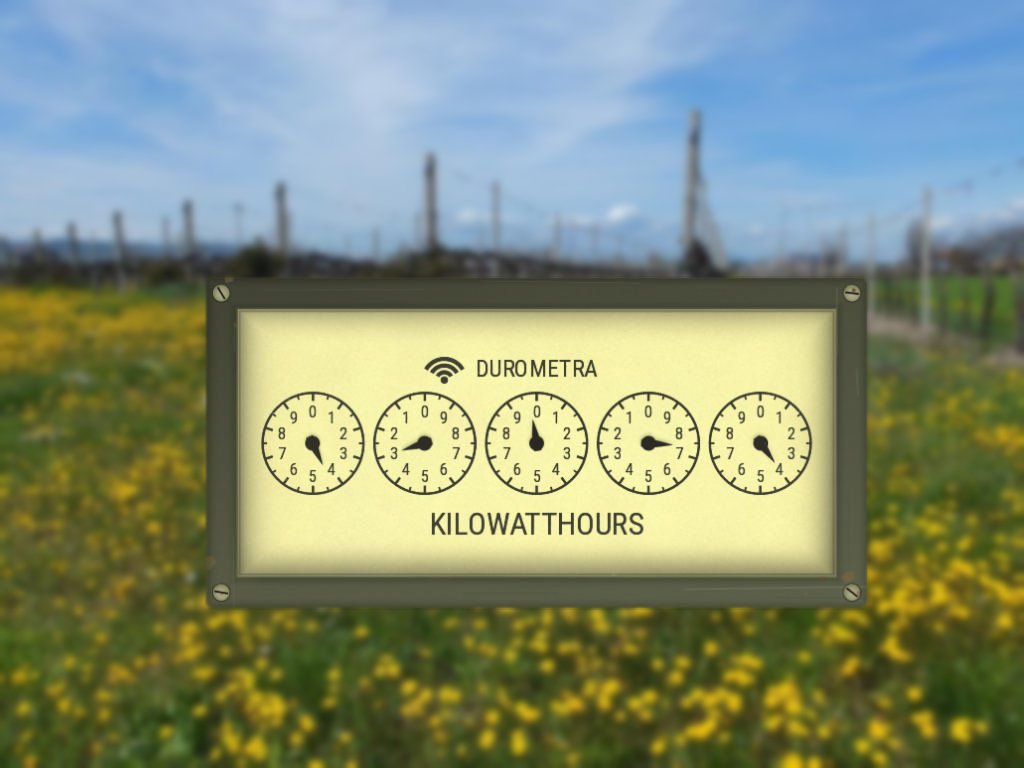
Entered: {"value": 42974, "unit": "kWh"}
